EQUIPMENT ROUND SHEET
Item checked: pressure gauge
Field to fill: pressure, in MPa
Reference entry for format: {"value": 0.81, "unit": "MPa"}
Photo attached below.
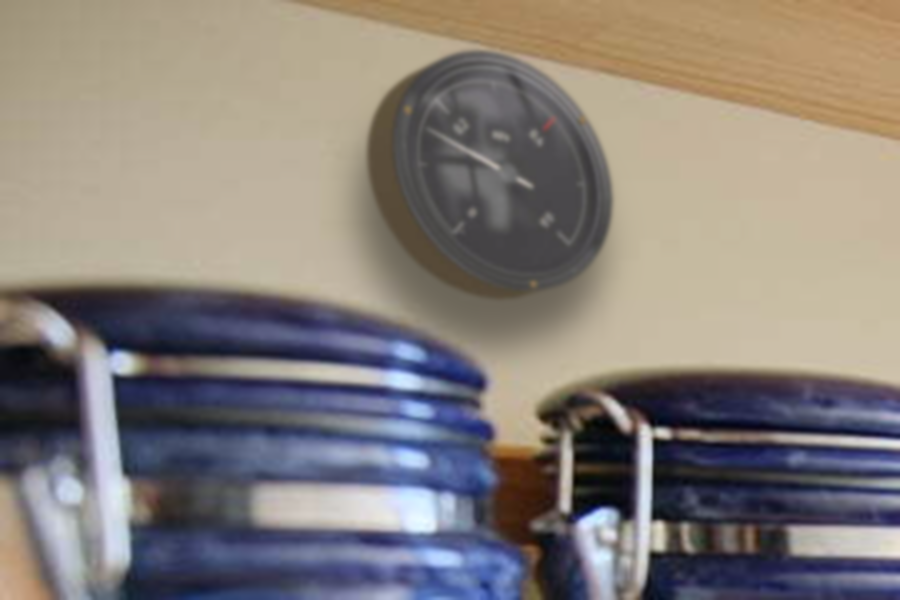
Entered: {"value": 0.15, "unit": "MPa"}
